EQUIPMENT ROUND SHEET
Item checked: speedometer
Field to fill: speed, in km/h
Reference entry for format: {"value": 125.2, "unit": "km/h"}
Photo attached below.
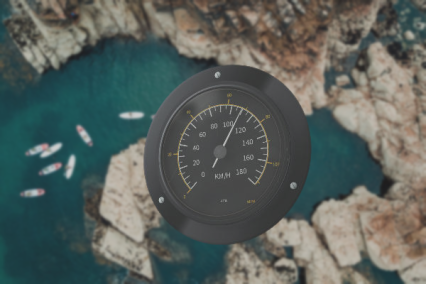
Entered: {"value": 110, "unit": "km/h"}
